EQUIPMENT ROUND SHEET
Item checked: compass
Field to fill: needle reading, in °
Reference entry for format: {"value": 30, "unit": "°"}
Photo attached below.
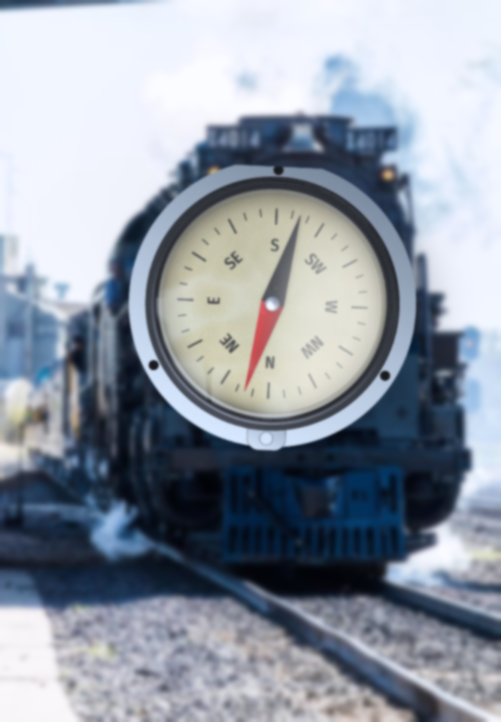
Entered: {"value": 15, "unit": "°"}
